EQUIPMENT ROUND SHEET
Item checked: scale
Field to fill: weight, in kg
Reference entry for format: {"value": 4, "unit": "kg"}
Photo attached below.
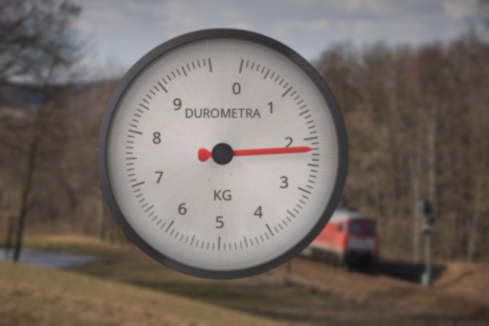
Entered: {"value": 2.2, "unit": "kg"}
